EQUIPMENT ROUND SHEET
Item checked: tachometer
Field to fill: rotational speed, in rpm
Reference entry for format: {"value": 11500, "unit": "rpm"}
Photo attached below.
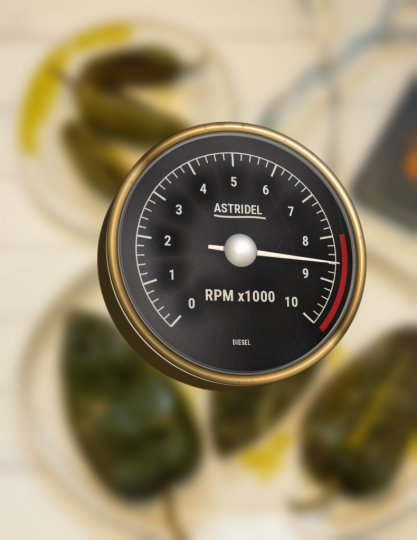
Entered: {"value": 8600, "unit": "rpm"}
